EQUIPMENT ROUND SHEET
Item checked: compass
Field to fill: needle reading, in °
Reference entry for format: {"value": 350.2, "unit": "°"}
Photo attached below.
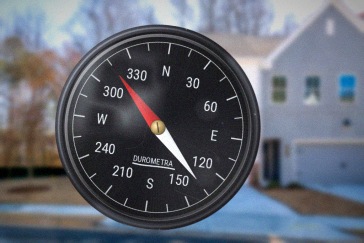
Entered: {"value": 315, "unit": "°"}
